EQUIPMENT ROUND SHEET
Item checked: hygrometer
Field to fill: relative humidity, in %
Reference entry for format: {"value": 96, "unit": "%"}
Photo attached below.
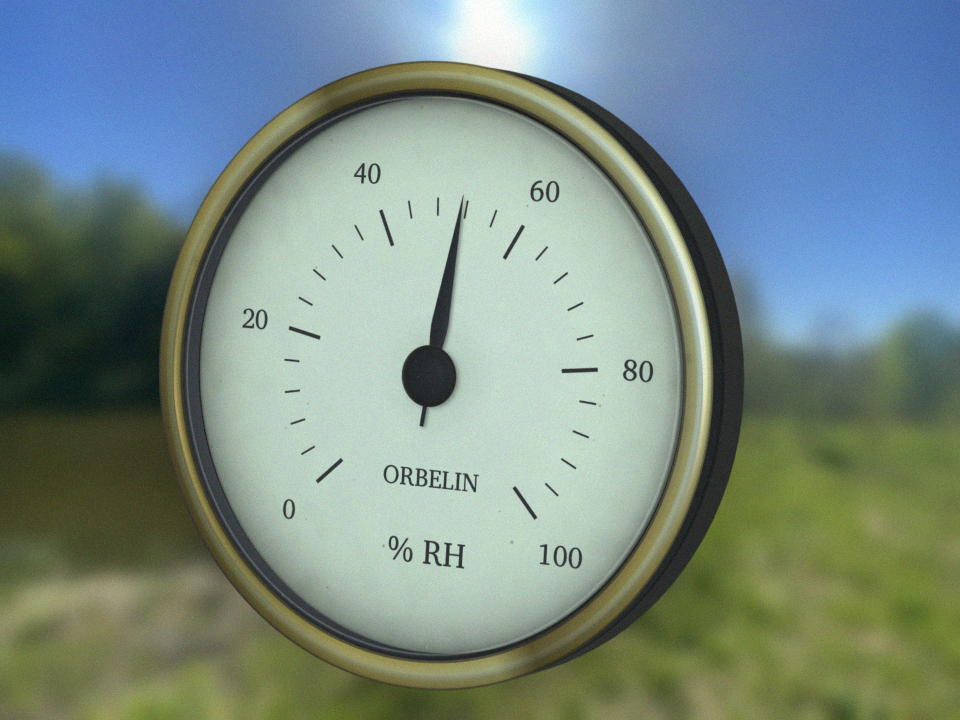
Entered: {"value": 52, "unit": "%"}
